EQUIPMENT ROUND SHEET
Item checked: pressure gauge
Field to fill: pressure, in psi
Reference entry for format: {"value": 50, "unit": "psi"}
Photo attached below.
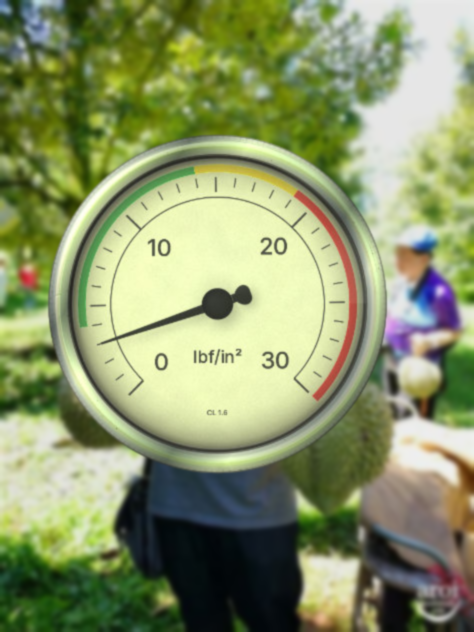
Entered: {"value": 3, "unit": "psi"}
